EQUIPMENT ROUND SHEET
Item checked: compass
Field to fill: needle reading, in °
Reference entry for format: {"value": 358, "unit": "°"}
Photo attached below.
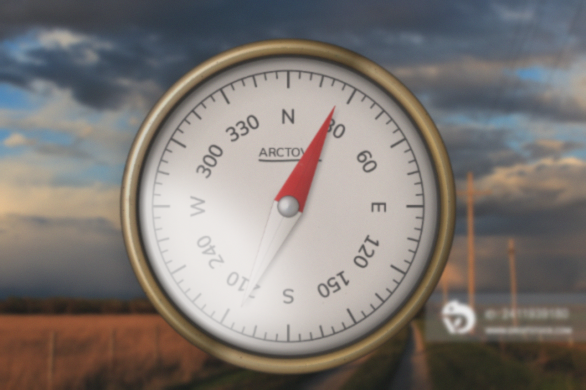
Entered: {"value": 25, "unit": "°"}
